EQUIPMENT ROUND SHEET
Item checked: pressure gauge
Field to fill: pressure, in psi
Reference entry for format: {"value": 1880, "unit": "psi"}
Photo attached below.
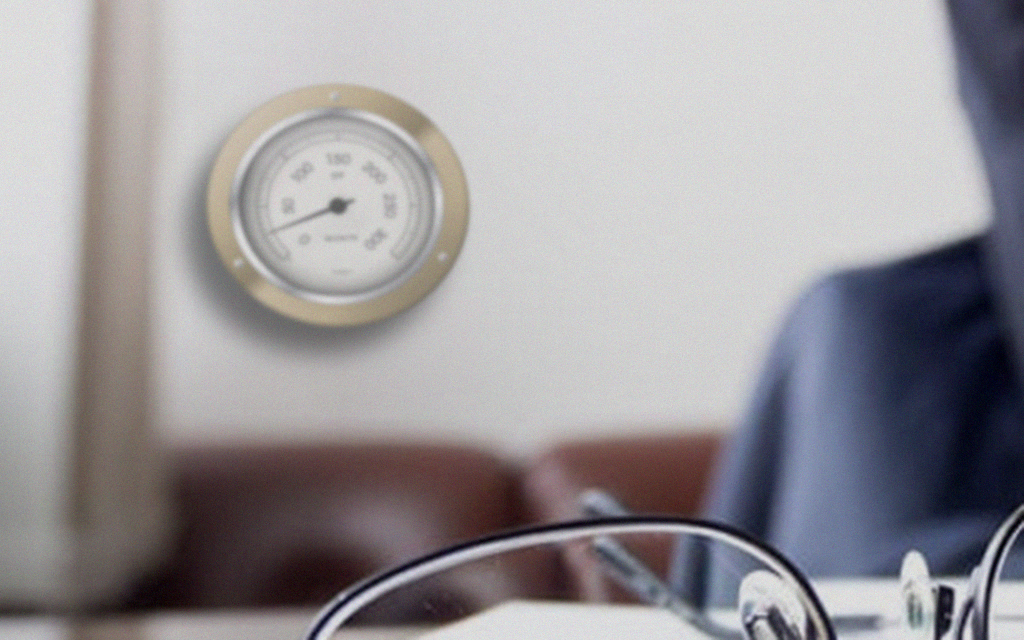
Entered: {"value": 25, "unit": "psi"}
